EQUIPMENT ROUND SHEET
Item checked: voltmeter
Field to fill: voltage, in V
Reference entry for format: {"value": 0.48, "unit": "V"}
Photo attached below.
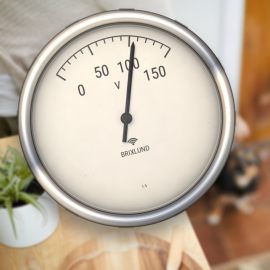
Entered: {"value": 105, "unit": "V"}
